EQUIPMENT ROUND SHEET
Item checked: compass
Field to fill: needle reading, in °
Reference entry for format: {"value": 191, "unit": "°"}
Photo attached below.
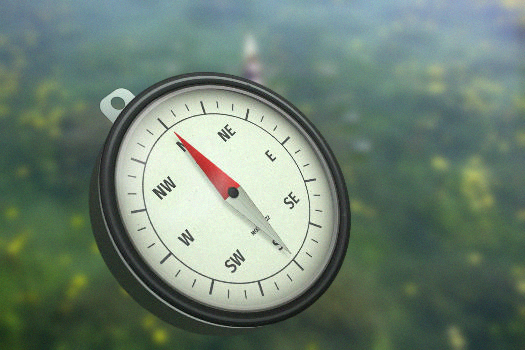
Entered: {"value": 0, "unit": "°"}
